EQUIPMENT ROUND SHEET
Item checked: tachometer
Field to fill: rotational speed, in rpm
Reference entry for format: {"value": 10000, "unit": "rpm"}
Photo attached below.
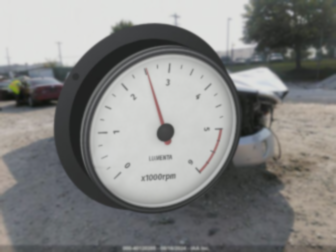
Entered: {"value": 2500, "unit": "rpm"}
